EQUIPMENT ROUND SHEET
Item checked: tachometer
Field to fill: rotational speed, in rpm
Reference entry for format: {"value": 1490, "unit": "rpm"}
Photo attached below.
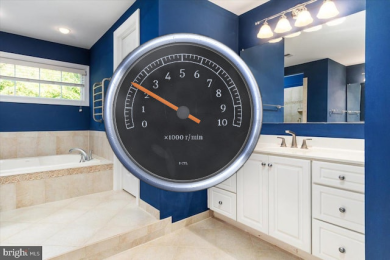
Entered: {"value": 2200, "unit": "rpm"}
